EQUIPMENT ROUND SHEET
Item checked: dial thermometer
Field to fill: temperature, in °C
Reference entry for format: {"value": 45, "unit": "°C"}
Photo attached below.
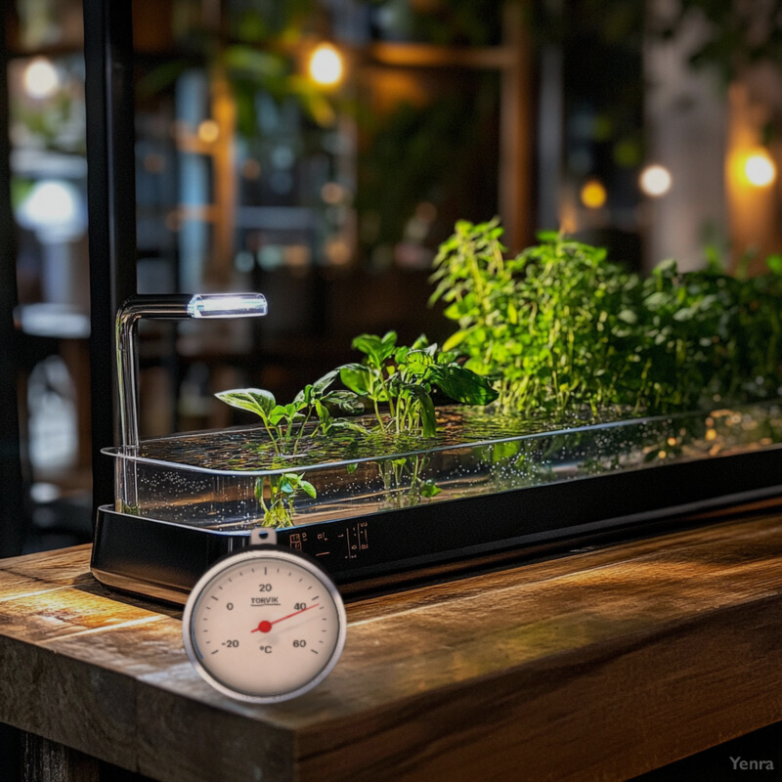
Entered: {"value": 42, "unit": "°C"}
